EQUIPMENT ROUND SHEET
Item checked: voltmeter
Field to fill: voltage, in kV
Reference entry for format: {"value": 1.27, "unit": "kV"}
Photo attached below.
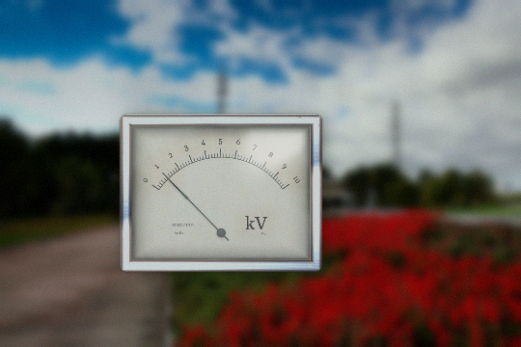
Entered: {"value": 1, "unit": "kV"}
